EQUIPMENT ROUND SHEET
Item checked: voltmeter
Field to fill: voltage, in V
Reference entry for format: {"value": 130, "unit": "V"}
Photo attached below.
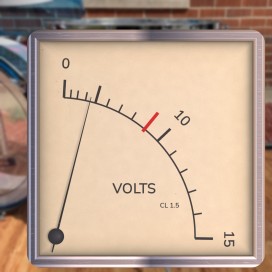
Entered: {"value": 4.5, "unit": "V"}
